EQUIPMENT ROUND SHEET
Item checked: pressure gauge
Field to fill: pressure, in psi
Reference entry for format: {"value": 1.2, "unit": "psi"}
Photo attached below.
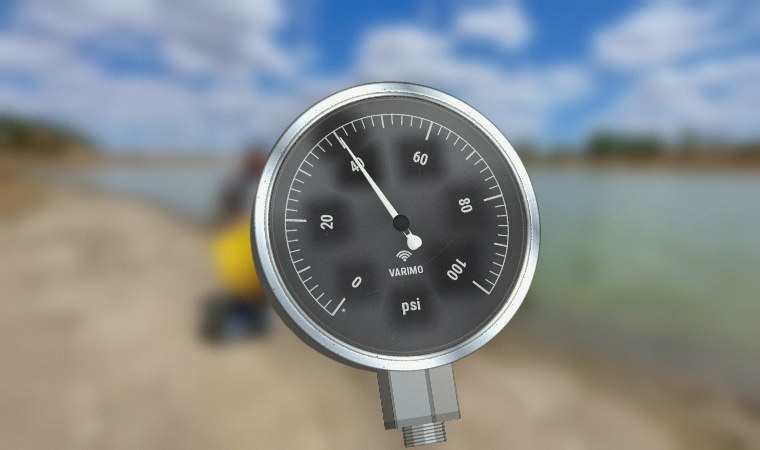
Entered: {"value": 40, "unit": "psi"}
